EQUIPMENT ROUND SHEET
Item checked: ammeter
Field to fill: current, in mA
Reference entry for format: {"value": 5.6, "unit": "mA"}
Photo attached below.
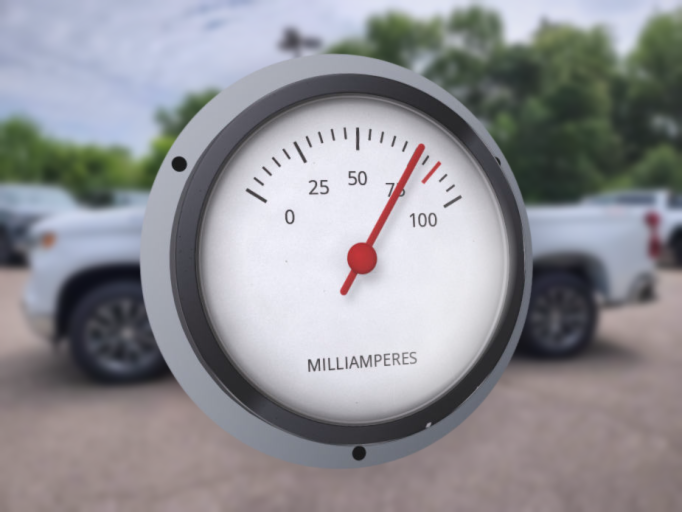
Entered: {"value": 75, "unit": "mA"}
